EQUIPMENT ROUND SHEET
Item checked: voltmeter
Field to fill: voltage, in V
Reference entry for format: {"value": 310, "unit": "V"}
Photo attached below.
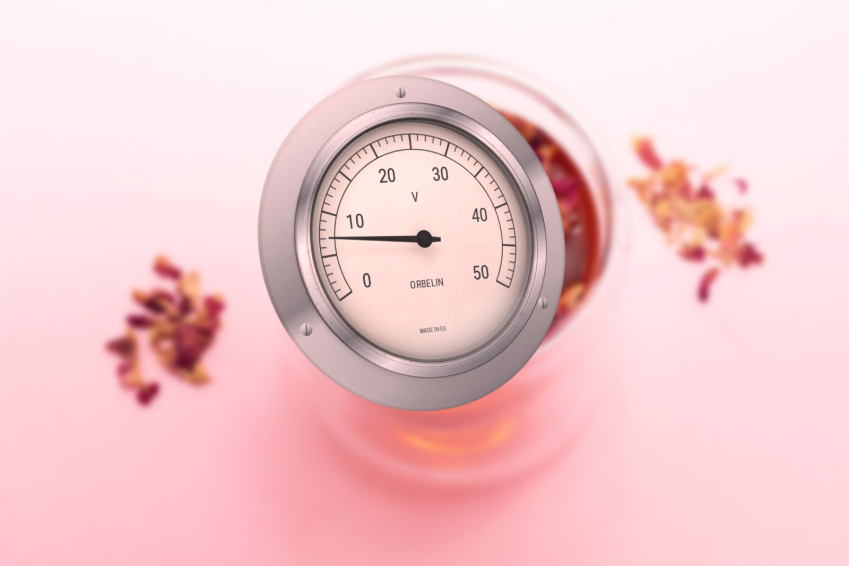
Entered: {"value": 7, "unit": "V"}
